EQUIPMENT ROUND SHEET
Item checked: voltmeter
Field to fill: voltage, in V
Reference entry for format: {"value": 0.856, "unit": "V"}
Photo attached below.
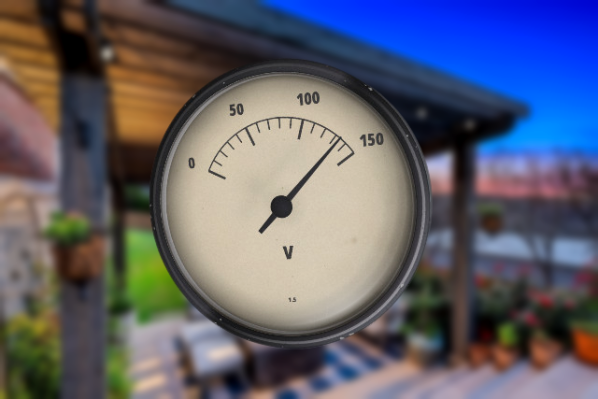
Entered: {"value": 135, "unit": "V"}
